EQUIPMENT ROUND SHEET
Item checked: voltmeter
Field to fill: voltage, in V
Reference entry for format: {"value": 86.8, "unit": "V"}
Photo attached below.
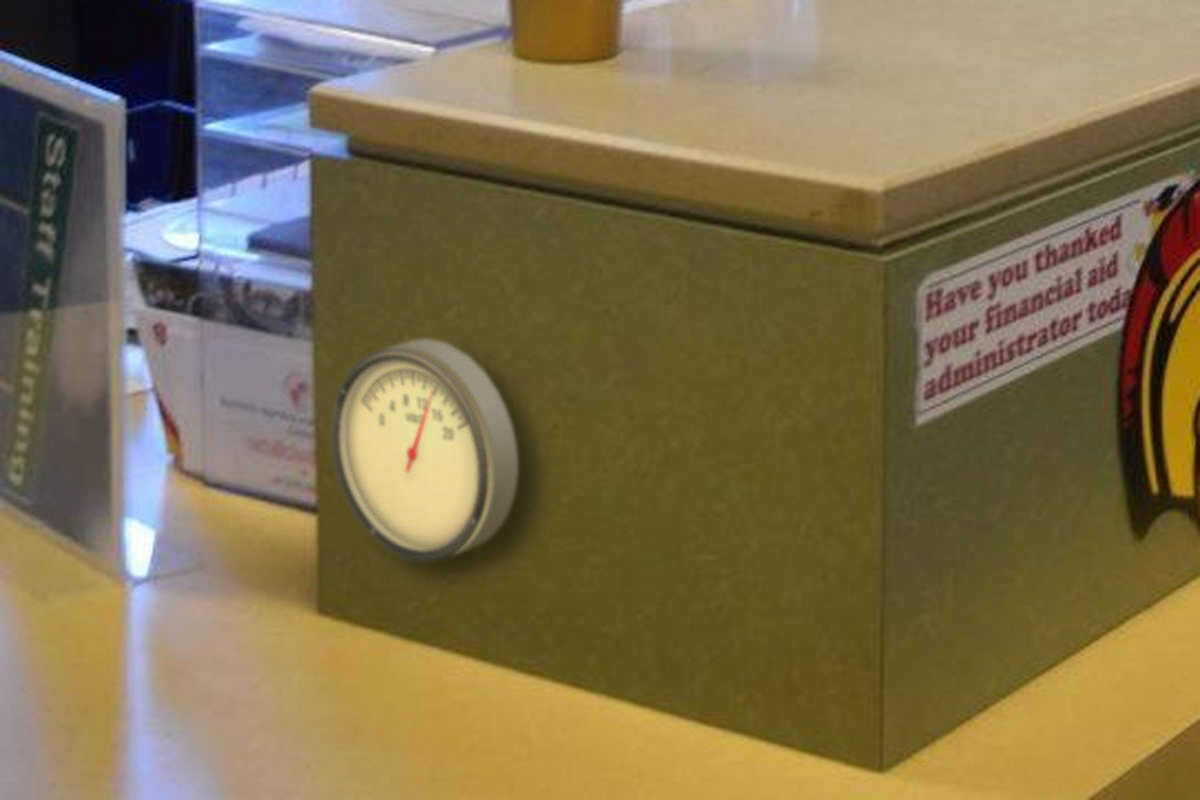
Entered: {"value": 14, "unit": "V"}
